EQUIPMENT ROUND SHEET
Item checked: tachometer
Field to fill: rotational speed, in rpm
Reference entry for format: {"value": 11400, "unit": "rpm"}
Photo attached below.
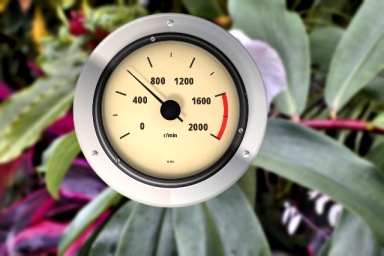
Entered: {"value": 600, "unit": "rpm"}
